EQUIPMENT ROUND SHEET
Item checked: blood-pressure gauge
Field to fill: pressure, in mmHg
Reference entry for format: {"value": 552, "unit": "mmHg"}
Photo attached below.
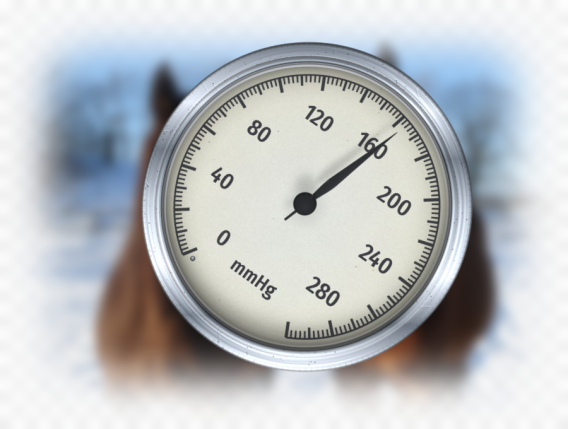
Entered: {"value": 164, "unit": "mmHg"}
